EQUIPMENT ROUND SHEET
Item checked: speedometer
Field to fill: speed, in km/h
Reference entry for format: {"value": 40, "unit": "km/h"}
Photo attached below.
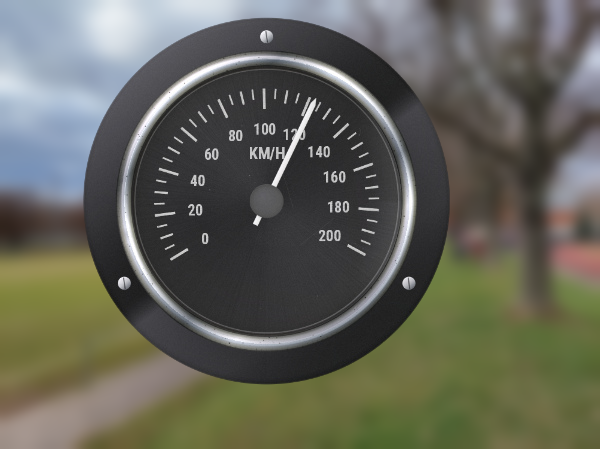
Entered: {"value": 122.5, "unit": "km/h"}
